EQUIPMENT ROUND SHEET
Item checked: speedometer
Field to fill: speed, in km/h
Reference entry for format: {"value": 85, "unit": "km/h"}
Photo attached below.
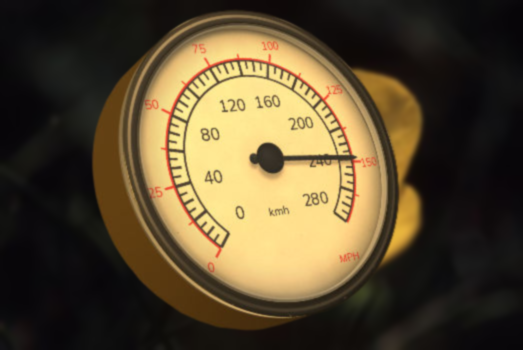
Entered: {"value": 240, "unit": "km/h"}
